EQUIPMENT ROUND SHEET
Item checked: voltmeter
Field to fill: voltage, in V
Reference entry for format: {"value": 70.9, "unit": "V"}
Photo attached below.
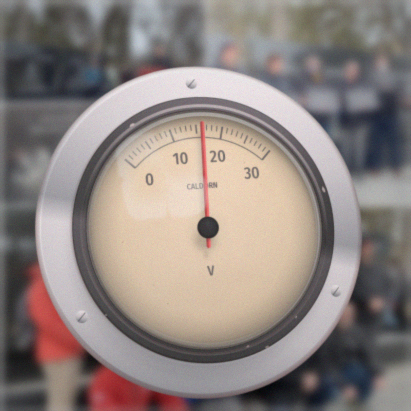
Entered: {"value": 16, "unit": "V"}
